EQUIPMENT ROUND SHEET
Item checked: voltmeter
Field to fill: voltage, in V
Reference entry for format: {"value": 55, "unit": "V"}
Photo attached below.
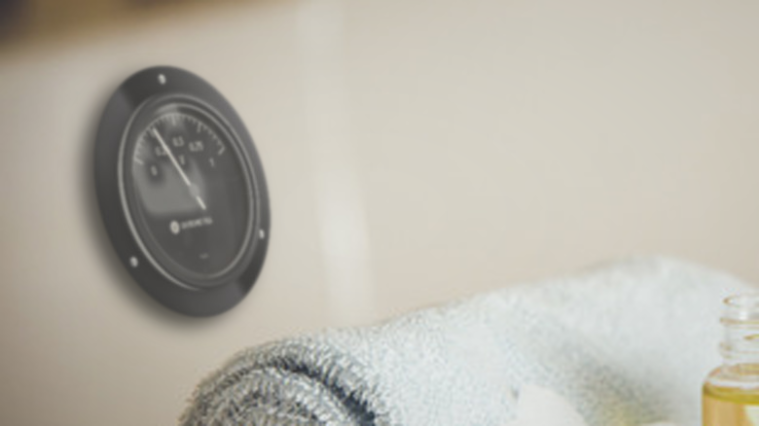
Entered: {"value": 0.25, "unit": "V"}
